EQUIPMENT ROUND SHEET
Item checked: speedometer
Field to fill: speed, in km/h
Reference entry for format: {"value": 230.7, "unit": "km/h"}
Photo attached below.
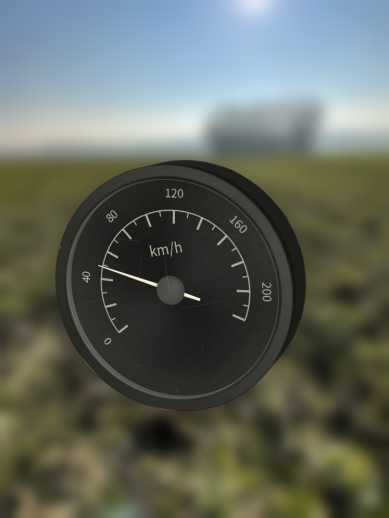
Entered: {"value": 50, "unit": "km/h"}
